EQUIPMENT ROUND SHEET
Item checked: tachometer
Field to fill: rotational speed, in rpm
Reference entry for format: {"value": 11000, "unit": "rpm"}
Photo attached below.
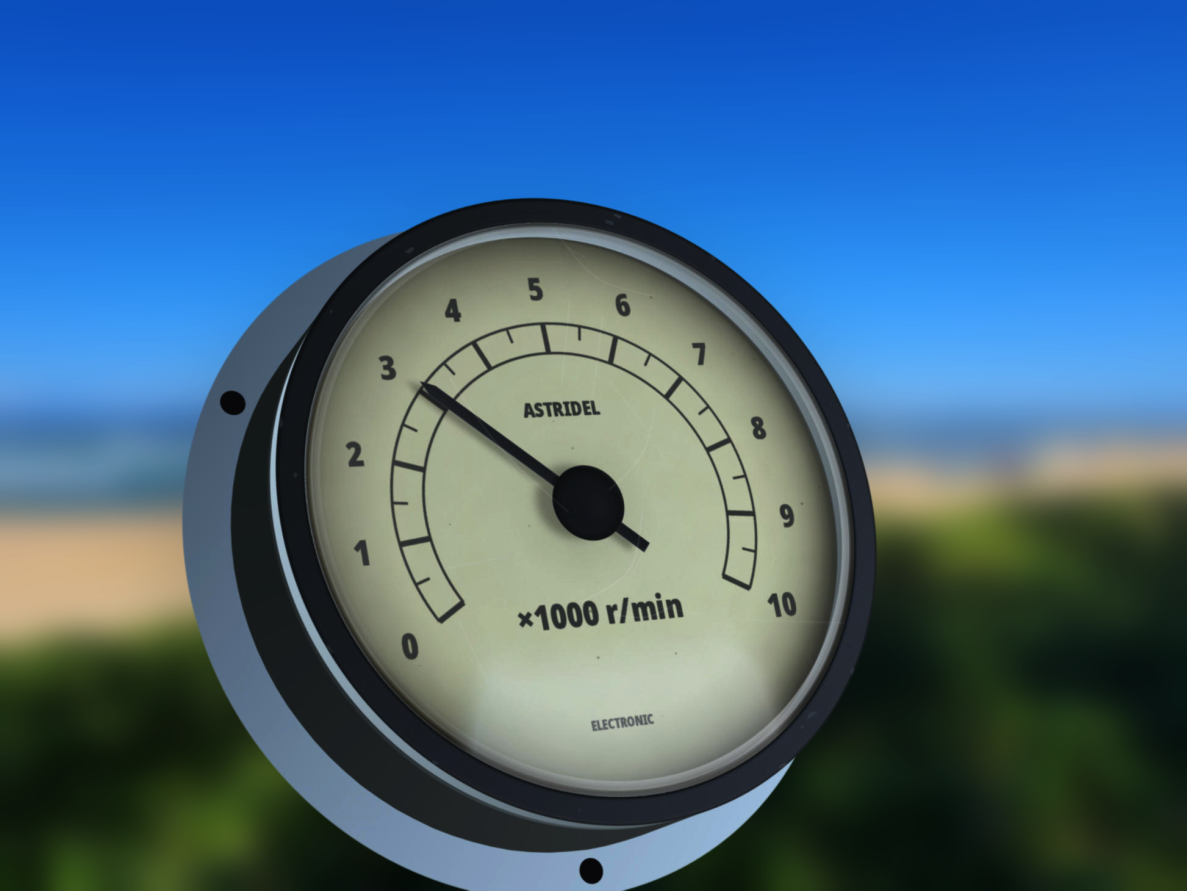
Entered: {"value": 3000, "unit": "rpm"}
